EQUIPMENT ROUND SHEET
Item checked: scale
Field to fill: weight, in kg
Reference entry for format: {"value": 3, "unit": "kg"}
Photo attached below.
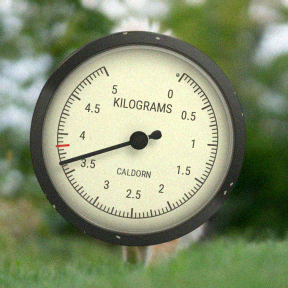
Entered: {"value": 3.65, "unit": "kg"}
